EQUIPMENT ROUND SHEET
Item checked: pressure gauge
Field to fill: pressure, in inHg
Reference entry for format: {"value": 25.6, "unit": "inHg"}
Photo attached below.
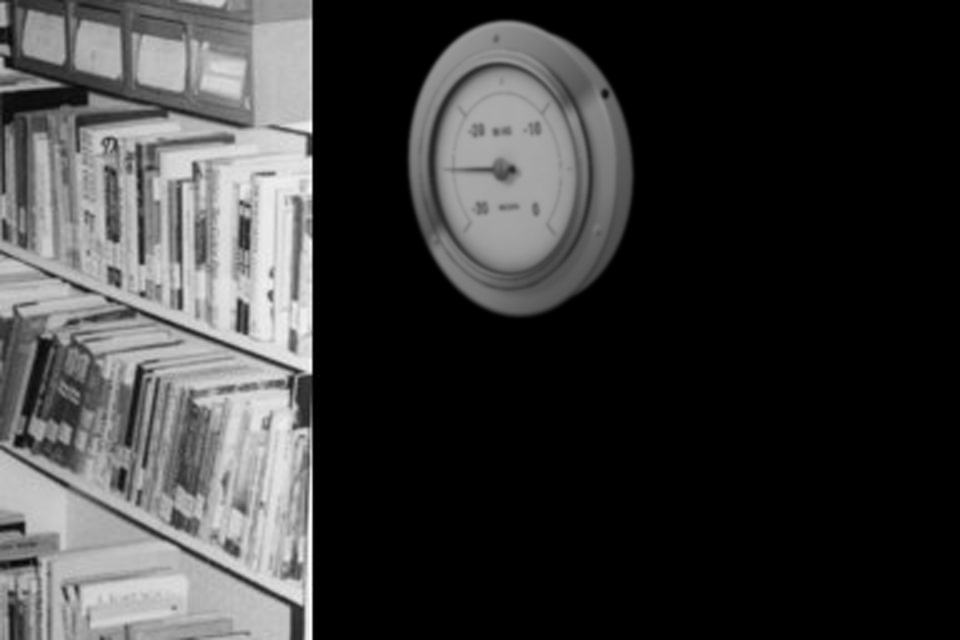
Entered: {"value": -25, "unit": "inHg"}
